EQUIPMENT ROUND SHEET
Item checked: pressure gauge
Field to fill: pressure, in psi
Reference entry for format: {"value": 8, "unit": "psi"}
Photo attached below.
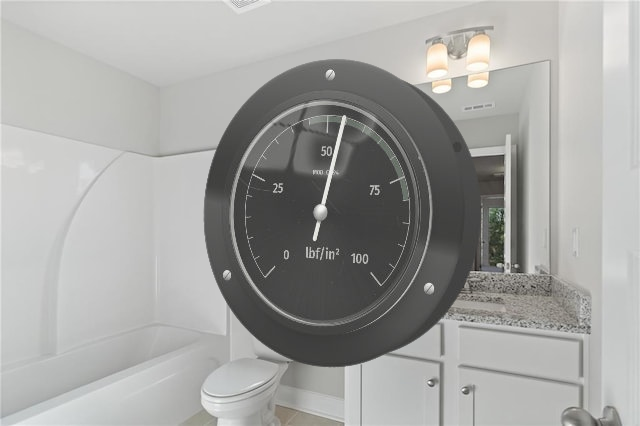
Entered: {"value": 55, "unit": "psi"}
